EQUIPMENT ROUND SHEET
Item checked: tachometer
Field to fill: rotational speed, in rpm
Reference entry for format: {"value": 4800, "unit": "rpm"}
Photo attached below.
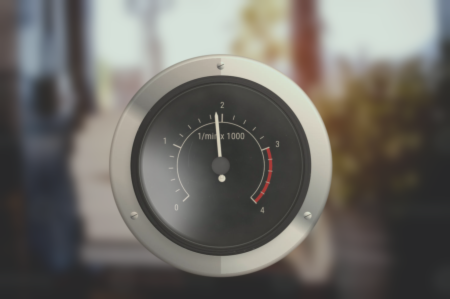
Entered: {"value": 1900, "unit": "rpm"}
